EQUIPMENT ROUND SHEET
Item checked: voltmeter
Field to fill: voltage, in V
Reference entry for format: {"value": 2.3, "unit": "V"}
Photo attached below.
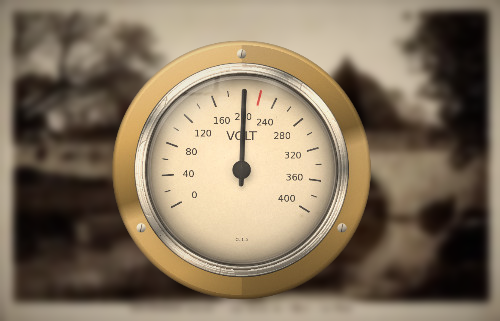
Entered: {"value": 200, "unit": "V"}
